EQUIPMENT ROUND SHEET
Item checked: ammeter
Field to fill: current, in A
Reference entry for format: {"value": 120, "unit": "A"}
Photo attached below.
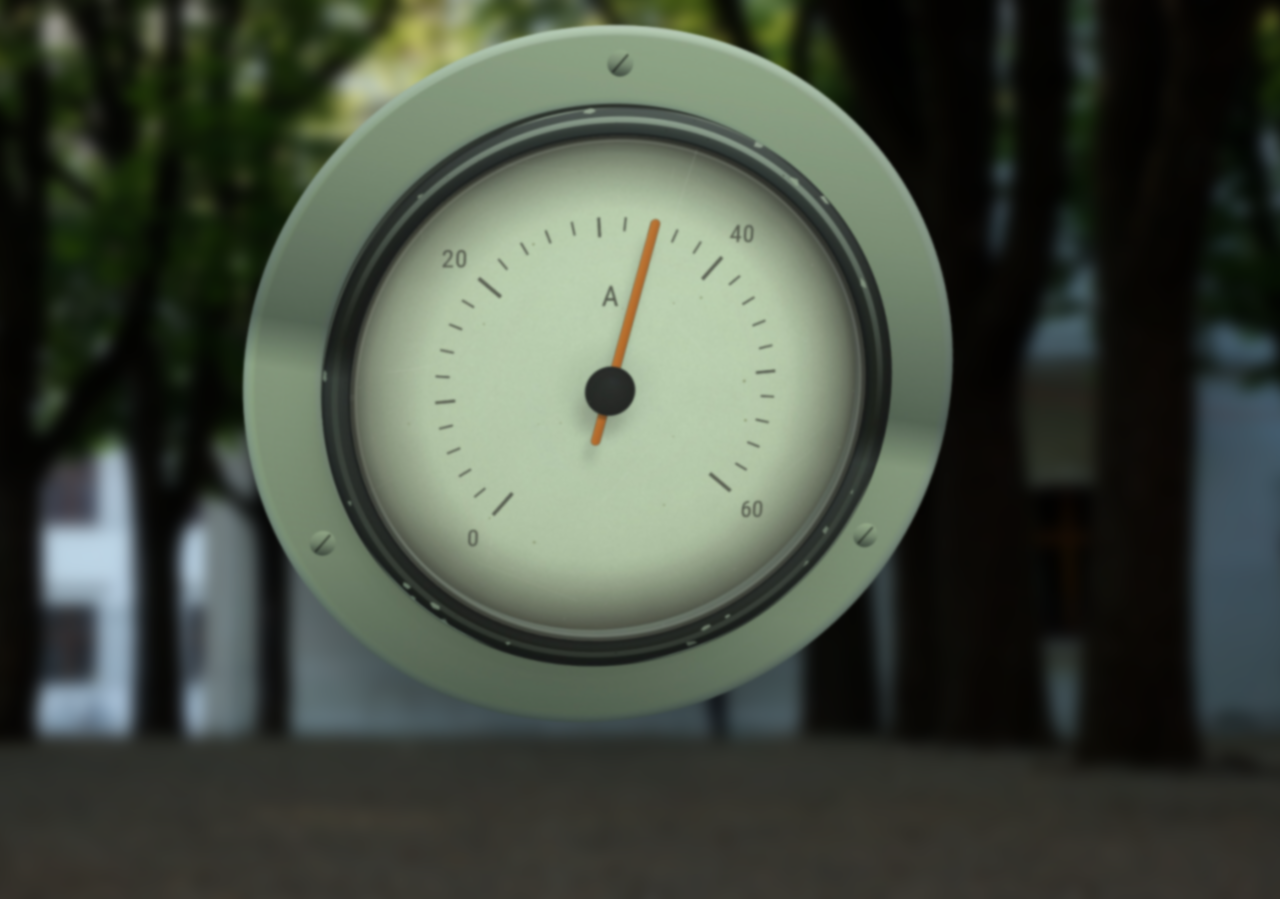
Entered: {"value": 34, "unit": "A"}
